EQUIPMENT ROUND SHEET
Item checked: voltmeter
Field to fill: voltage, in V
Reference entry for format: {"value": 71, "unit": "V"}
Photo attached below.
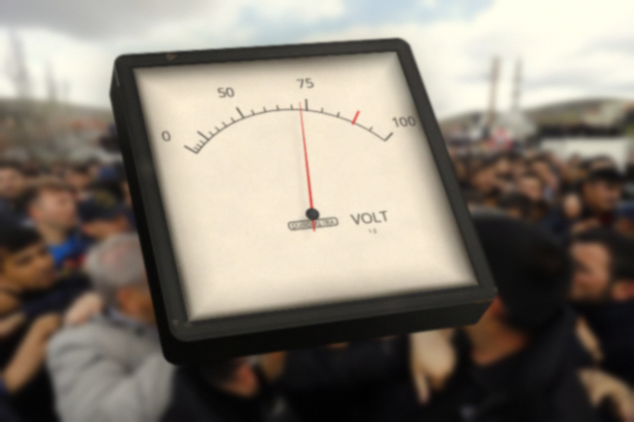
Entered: {"value": 72.5, "unit": "V"}
